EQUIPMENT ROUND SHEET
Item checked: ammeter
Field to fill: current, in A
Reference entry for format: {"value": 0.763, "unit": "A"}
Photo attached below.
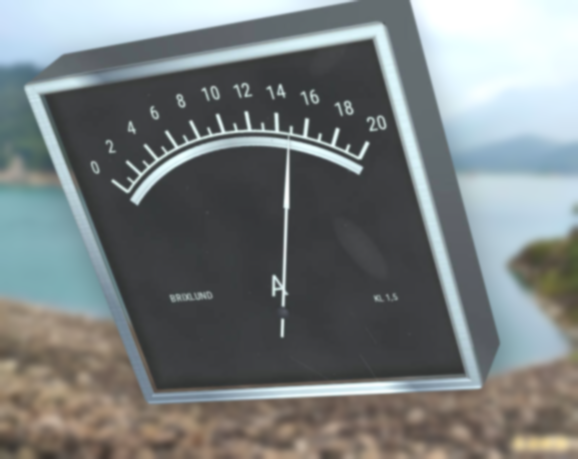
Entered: {"value": 15, "unit": "A"}
